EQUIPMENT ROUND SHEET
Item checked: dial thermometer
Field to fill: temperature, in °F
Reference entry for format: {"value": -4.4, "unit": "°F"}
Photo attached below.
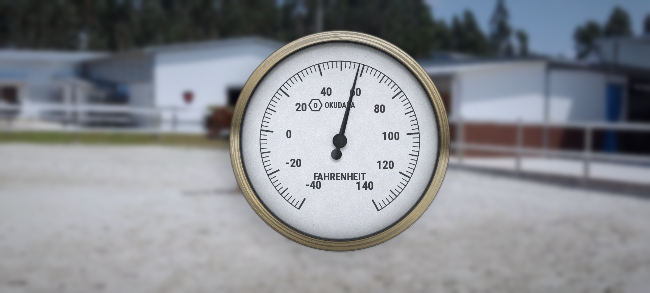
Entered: {"value": 58, "unit": "°F"}
